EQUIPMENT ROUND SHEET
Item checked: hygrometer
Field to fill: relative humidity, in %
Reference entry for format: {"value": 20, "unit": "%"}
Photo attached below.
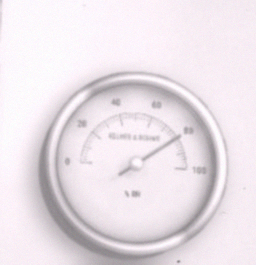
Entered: {"value": 80, "unit": "%"}
